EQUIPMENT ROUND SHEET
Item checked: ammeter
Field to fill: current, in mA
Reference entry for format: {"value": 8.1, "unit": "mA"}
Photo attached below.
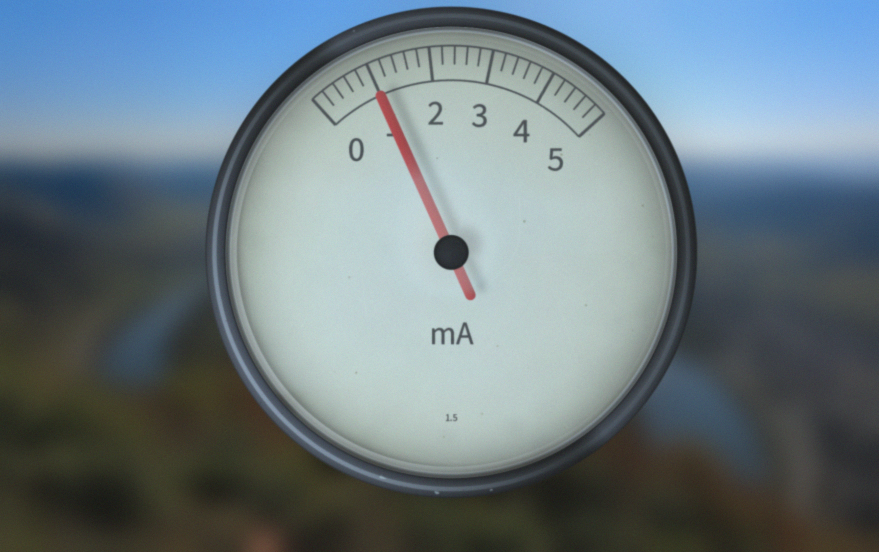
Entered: {"value": 1, "unit": "mA"}
